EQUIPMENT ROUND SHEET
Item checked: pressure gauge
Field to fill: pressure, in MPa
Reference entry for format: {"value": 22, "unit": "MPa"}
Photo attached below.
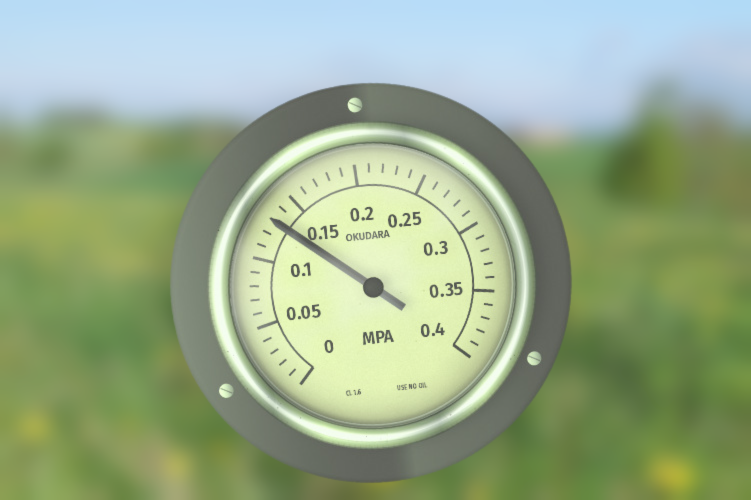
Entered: {"value": 0.13, "unit": "MPa"}
